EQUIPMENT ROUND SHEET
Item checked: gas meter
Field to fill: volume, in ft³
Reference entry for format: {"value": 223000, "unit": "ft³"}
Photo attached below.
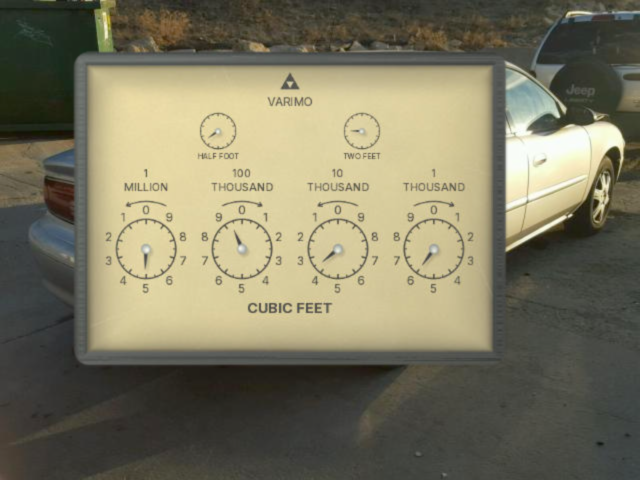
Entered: {"value": 493600, "unit": "ft³"}
